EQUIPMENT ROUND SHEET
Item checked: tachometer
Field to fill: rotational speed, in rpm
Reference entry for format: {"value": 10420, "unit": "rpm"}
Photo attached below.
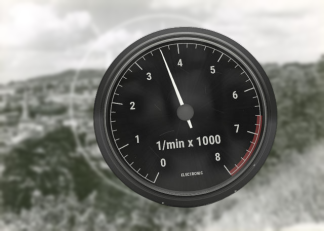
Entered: {"value": 3600, "unit": "rpm"}
